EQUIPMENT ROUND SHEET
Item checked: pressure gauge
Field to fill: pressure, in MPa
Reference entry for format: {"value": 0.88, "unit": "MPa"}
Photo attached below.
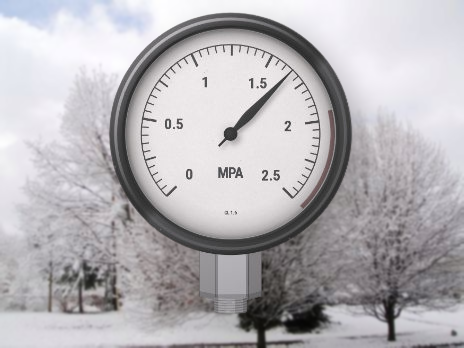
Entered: {"value": 1.65, "unit": "MPa"}
